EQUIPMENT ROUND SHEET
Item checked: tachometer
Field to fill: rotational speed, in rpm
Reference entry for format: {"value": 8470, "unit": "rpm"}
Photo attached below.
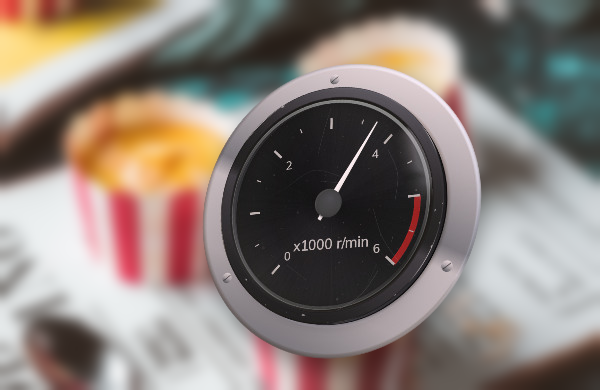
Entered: {"value": 3750, "unit": "rpm"}
